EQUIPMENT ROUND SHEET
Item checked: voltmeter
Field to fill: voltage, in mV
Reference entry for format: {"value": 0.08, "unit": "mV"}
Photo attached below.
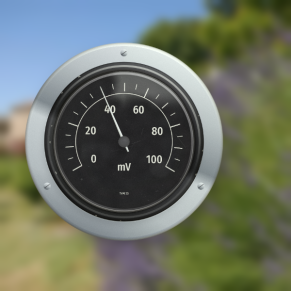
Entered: {"value": 40, "unit": "mV"}
